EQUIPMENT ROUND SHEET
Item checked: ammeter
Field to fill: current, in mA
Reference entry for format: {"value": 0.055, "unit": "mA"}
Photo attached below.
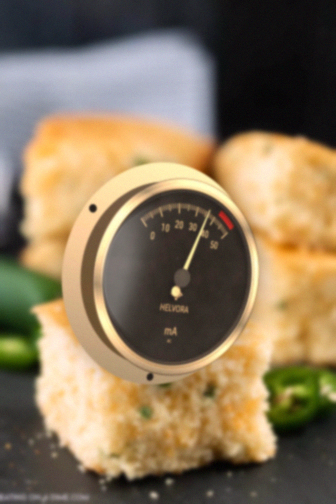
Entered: {"value": 35, "unit": "mA"}
